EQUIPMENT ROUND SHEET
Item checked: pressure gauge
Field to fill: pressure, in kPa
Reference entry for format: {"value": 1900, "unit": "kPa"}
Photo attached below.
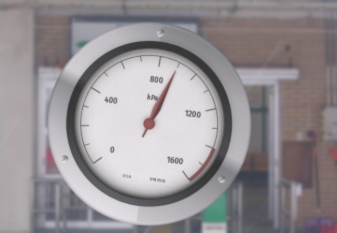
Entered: {"value": 900, "unit": "kPa"}
